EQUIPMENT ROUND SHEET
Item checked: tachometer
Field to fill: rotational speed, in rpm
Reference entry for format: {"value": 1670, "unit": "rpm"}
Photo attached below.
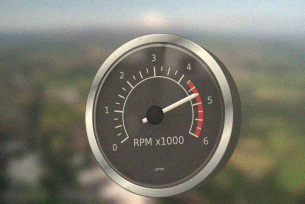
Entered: {"value": 4750, "unit": "rpm"}
